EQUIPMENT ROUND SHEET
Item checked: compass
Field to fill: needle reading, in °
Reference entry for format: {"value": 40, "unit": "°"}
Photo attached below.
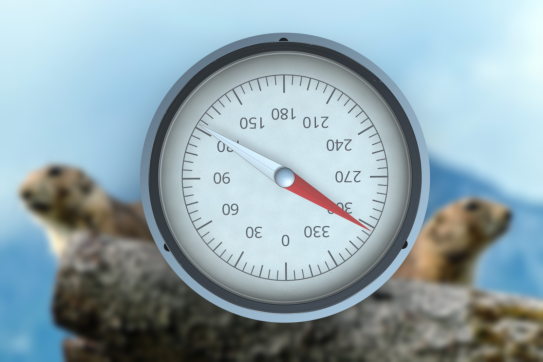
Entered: {"value": 302.5, "unit": "°"}
